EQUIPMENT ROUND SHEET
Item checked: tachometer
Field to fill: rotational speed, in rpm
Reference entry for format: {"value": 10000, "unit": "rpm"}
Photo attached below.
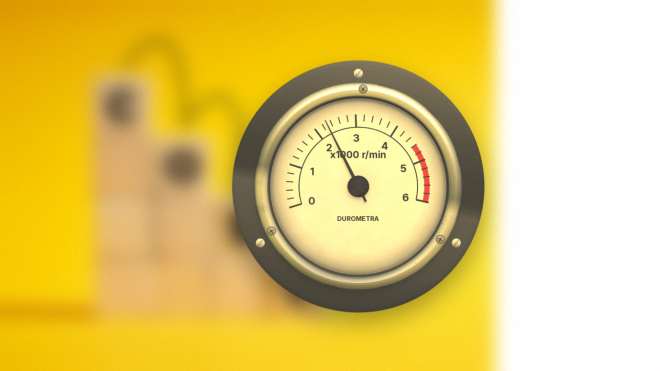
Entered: {"value": 2300, "unit": "rpm"}
